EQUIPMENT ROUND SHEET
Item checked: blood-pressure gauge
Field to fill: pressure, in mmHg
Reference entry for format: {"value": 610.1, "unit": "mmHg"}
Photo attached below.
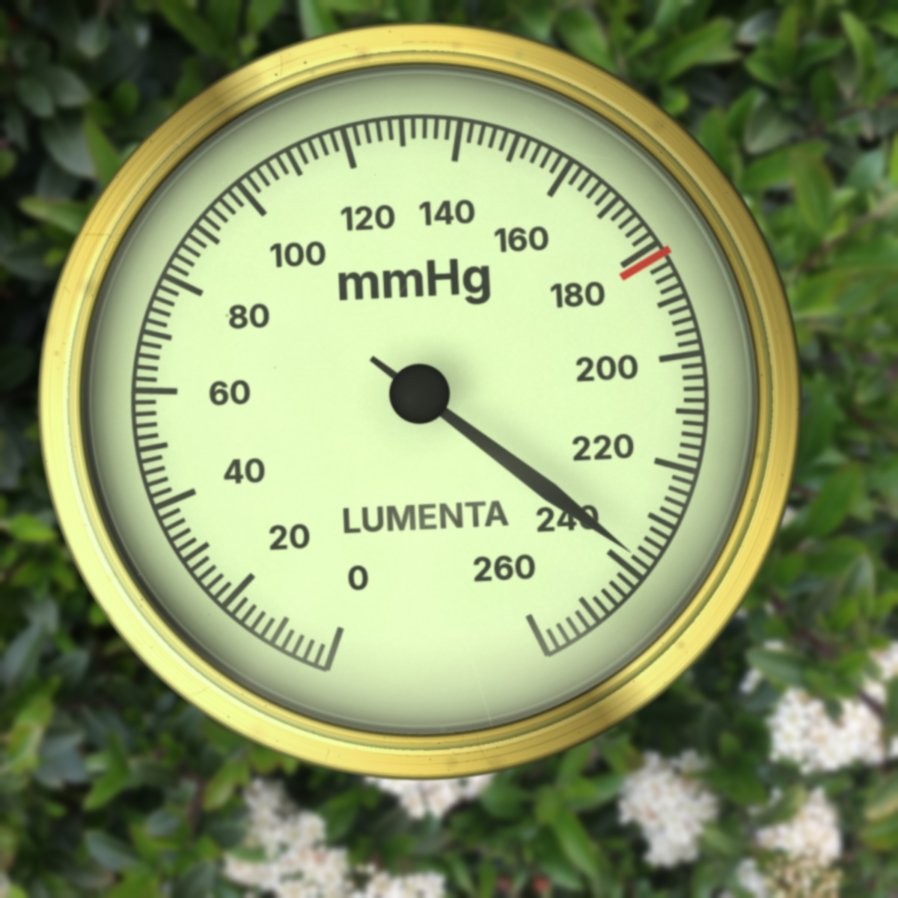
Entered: {"value": 238, "unit": "mmHg"}
